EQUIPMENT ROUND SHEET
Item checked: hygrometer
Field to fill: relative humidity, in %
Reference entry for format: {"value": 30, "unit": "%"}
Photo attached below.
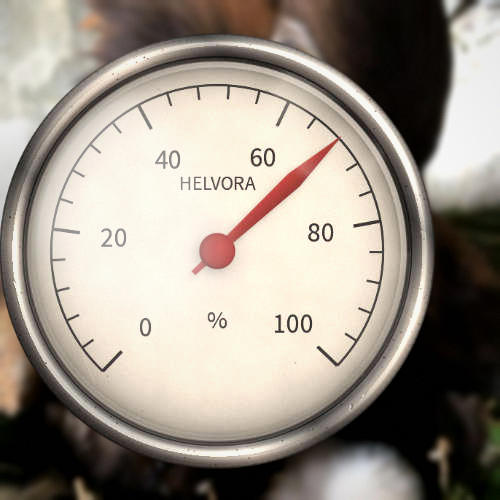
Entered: {"value": 68, "unit": "%"}
